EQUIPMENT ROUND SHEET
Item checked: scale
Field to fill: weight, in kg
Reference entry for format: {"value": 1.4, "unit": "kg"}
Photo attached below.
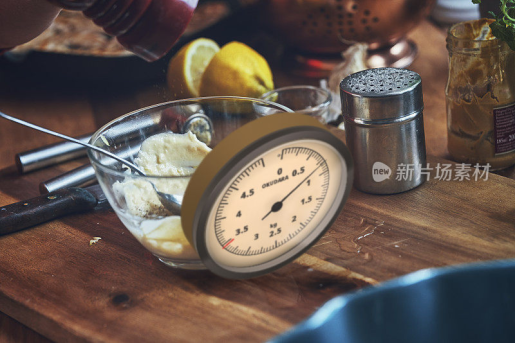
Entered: {"value": 0.75, "unit": "kg"}
